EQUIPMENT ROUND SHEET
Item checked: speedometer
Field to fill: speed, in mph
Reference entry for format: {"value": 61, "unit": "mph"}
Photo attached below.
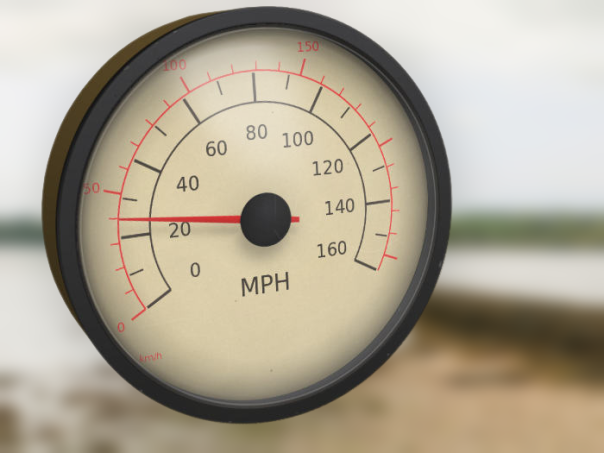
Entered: {"value": 25, "unit": "mph"}
